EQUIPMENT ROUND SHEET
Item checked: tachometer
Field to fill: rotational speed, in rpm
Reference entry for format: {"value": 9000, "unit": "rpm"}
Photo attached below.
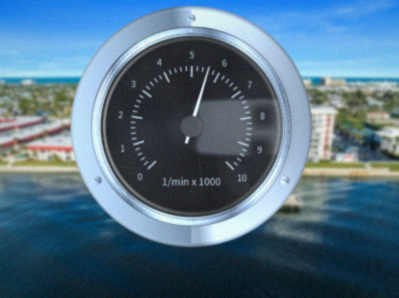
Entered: {"value": 5600, "unit": "rpm"}
